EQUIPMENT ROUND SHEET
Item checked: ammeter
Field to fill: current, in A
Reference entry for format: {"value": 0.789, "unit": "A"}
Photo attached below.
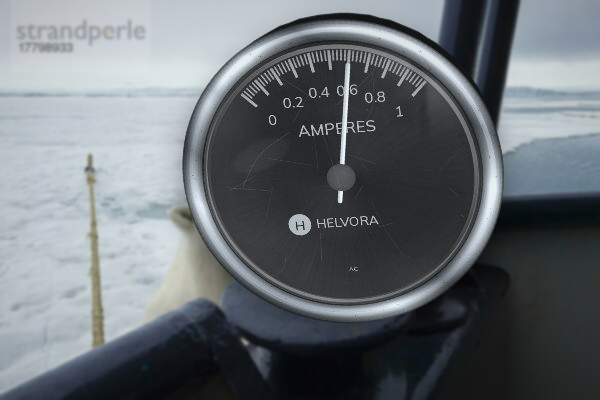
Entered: {"value": 0.6, "unit": "A"}
